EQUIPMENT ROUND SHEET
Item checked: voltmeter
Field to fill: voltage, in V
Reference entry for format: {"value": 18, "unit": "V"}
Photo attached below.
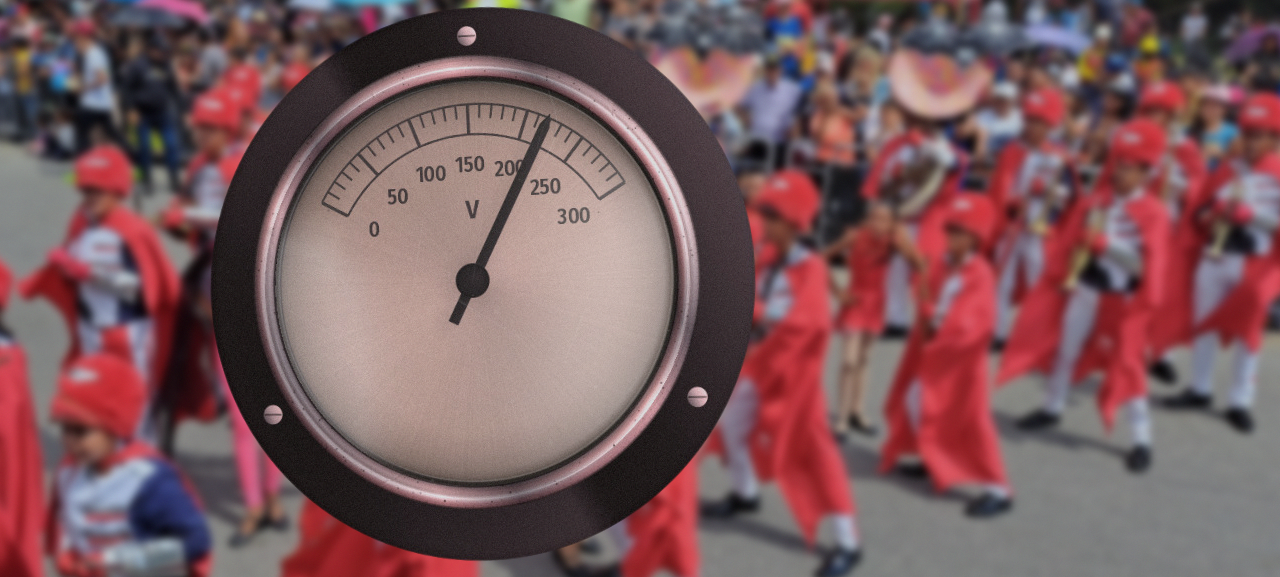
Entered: {"value": 220, "unit": "V"}
